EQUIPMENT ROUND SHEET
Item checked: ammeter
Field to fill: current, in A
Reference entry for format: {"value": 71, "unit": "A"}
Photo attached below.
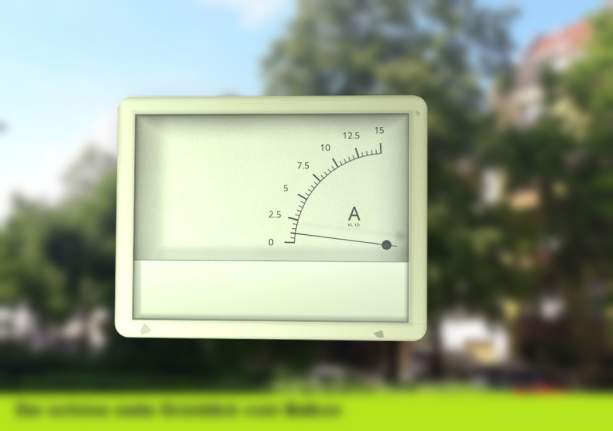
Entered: {"value": 1, "unit": "A"}
